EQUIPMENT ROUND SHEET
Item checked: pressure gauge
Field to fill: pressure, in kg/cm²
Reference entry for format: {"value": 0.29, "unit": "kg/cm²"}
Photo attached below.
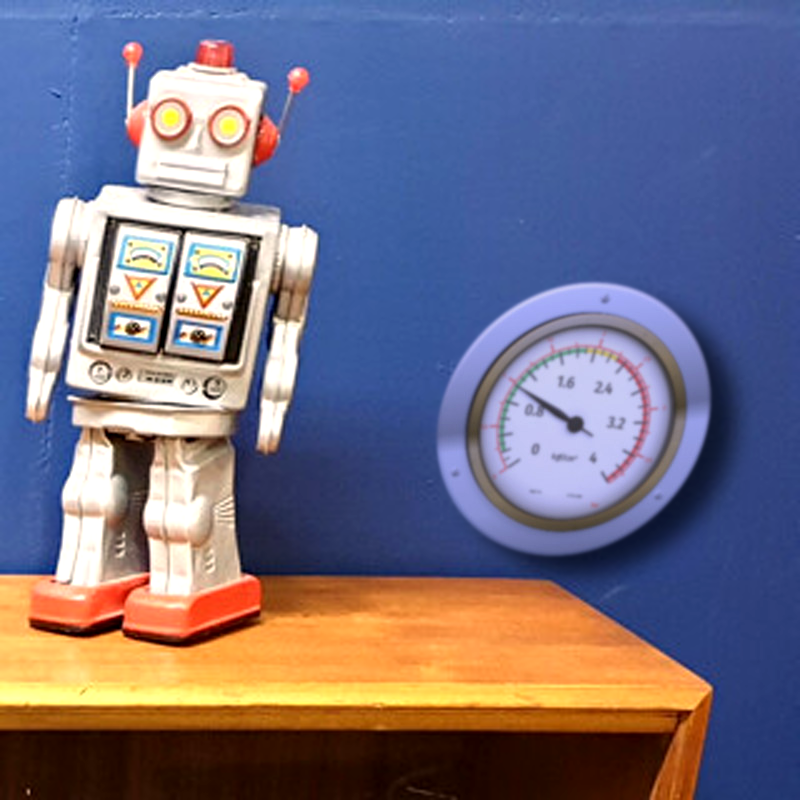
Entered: {"value": 1, "unit": "kg/cm²"}
